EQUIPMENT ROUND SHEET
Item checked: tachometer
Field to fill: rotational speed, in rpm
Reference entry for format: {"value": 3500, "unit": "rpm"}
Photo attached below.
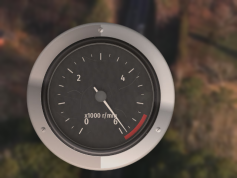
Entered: {"value": 5875, "unit": "rpm"}
